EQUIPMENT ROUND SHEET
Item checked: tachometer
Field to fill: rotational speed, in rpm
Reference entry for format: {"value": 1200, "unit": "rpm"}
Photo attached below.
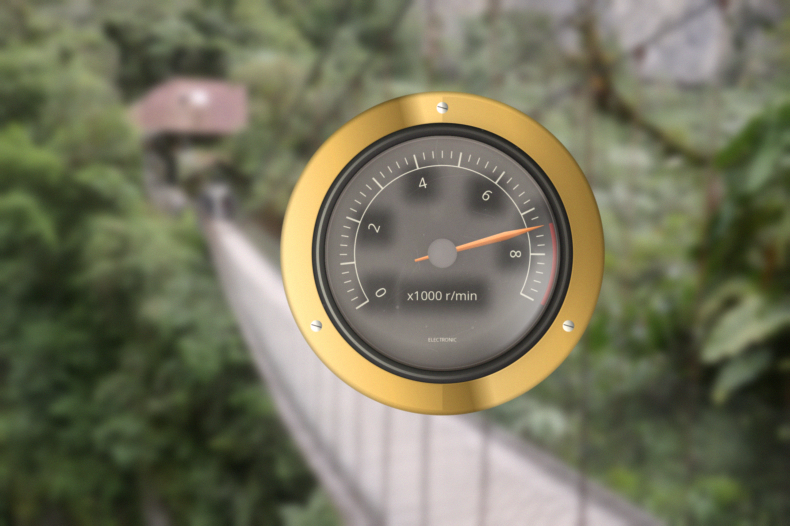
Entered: {"value": 7400, "unit": "rpm"}
